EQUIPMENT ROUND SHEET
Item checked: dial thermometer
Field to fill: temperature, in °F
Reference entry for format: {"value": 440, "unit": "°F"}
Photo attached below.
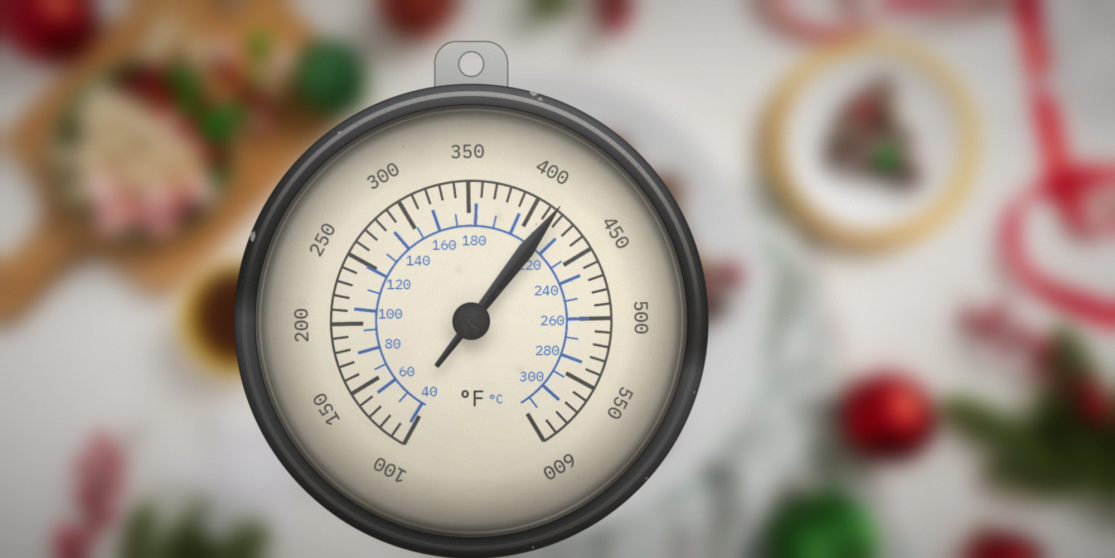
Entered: {"value": 415, "unit": "°F"}
